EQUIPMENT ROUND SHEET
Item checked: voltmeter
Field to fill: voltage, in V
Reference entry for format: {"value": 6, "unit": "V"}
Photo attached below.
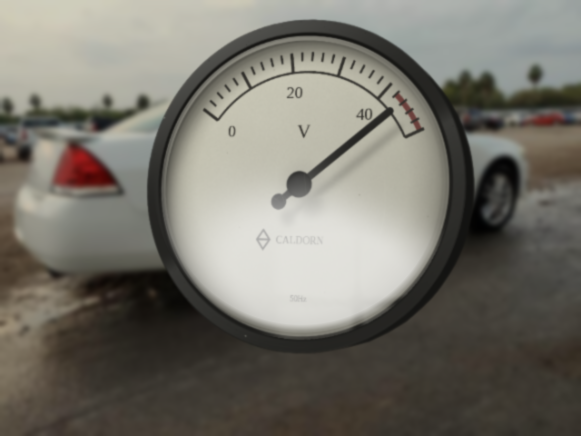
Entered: {"value": 44, "unit": "V"}
